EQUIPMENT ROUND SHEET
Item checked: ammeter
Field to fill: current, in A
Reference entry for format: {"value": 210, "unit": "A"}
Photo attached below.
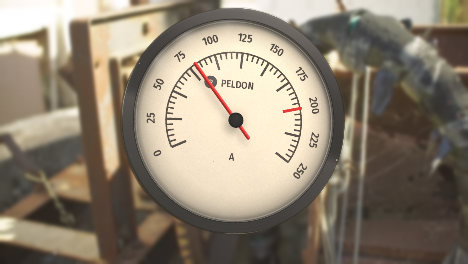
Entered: {"value": 80, "unit": "A"}
